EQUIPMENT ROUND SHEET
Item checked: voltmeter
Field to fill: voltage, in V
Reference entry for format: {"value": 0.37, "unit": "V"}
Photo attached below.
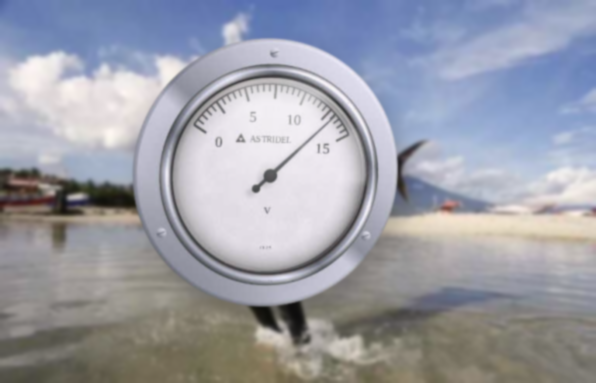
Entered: {"value": 13, "unit": "V"}
